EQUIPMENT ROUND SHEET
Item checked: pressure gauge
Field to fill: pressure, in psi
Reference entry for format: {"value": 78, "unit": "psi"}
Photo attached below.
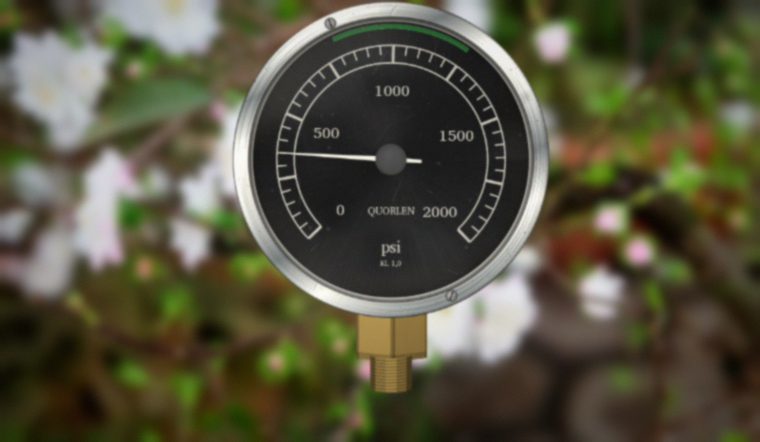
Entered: {"value": 350, "unit": "psi"}
